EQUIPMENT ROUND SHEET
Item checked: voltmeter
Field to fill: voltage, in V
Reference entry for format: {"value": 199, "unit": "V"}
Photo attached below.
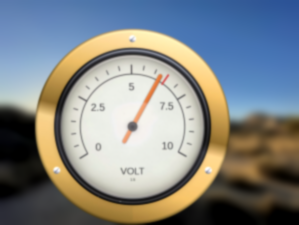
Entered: {"value": 6.25, "unit": "V"}
